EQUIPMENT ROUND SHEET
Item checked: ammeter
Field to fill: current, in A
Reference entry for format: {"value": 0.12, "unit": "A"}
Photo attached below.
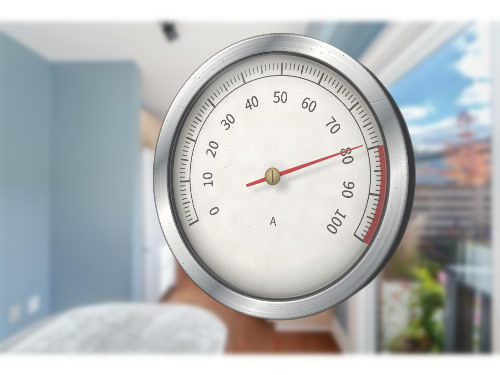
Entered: {"value": 79, "unit": "A"}
